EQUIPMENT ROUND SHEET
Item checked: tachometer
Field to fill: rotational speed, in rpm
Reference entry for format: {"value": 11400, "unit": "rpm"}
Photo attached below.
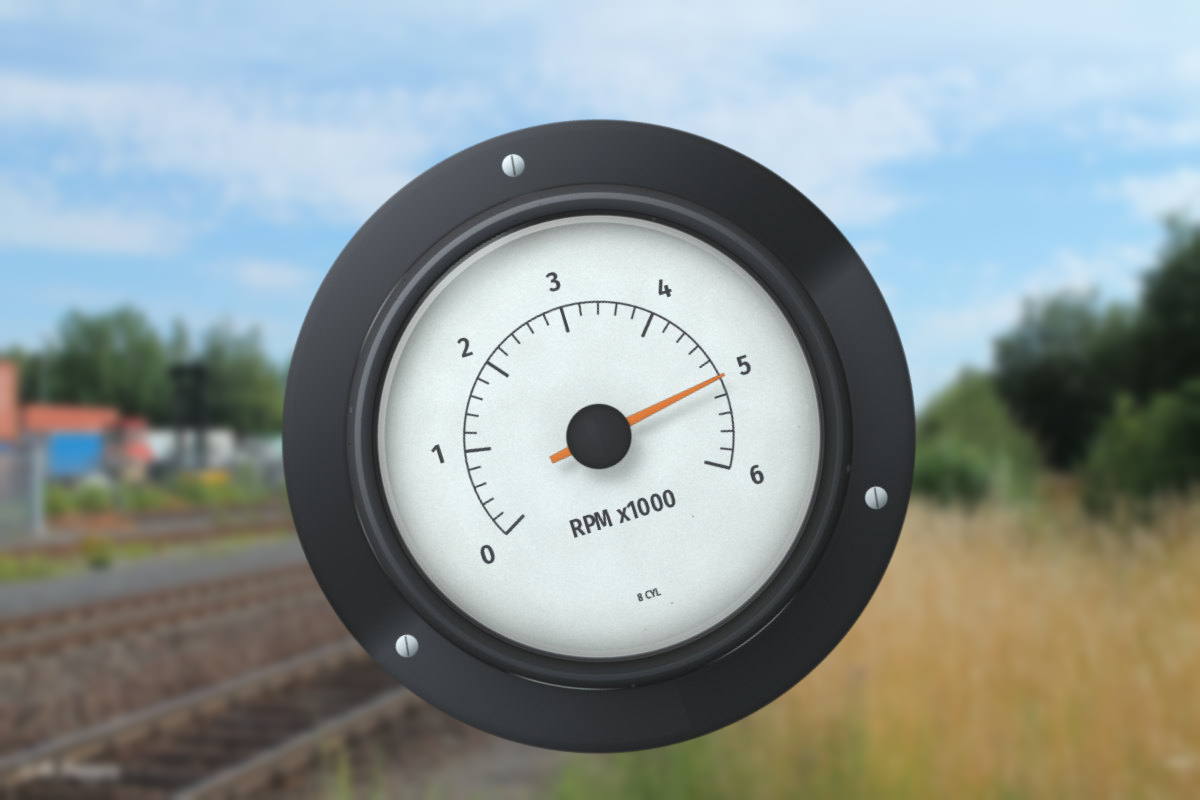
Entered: {"value": 5000, "unit": "rpm"}
